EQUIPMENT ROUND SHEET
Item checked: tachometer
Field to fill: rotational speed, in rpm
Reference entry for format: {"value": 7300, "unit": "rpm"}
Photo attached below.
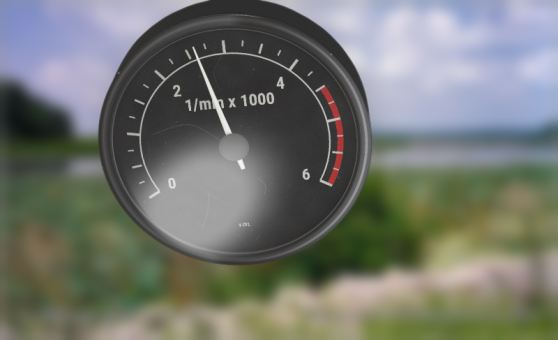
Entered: {"value": 2625, "unit": "rpm"}
